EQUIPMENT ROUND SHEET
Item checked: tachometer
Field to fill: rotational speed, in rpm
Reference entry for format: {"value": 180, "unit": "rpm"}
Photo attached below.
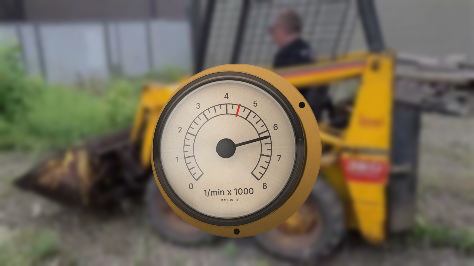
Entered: {"value": 6250, "unit": "rpm"}
